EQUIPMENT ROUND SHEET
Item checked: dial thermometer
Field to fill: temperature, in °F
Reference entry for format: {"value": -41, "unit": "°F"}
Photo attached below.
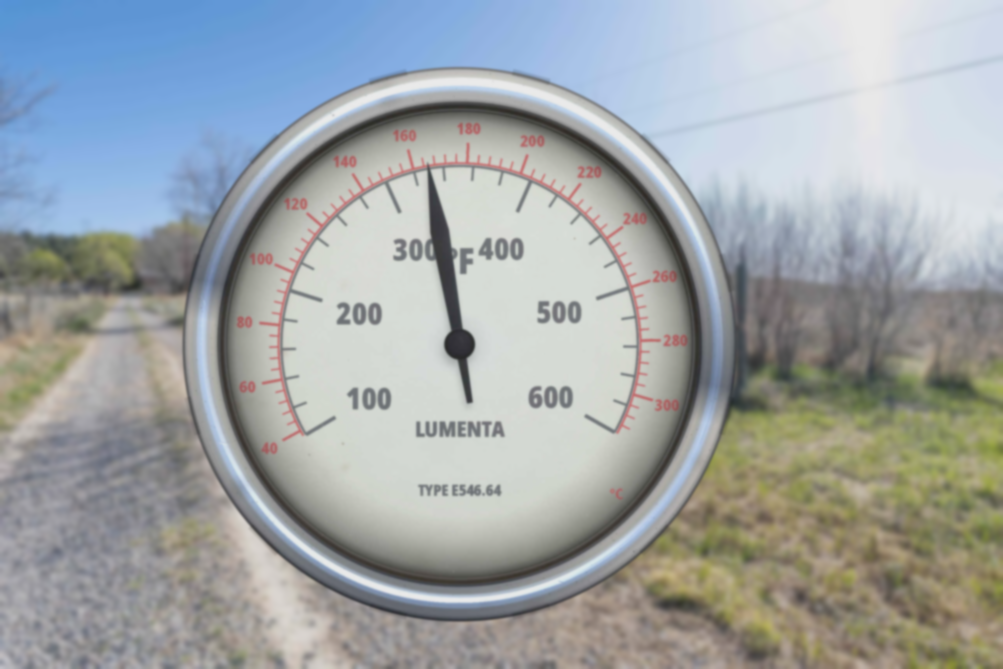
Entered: {"value": 330, "unit": "°F"}
